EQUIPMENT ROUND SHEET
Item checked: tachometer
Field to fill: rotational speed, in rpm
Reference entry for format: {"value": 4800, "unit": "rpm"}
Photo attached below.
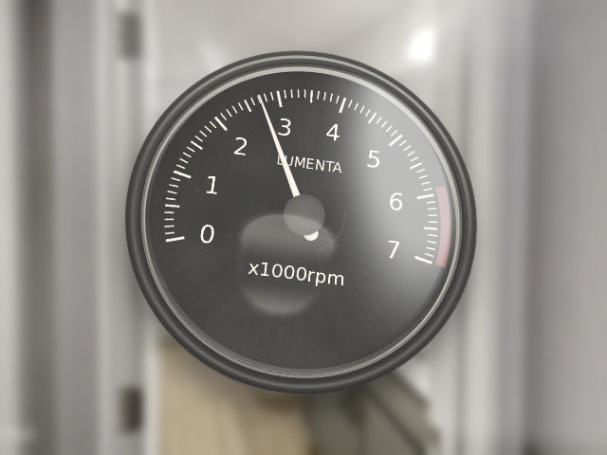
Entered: {"value": 2700, "unit": "rpm"}
